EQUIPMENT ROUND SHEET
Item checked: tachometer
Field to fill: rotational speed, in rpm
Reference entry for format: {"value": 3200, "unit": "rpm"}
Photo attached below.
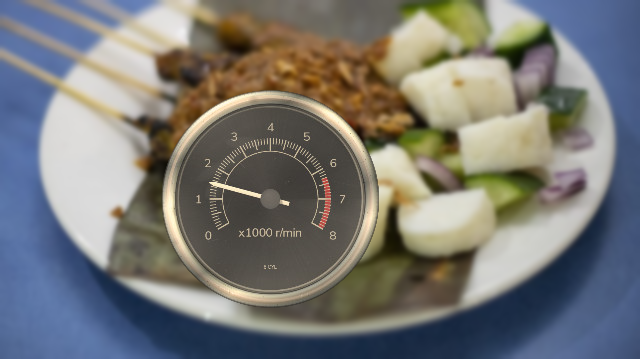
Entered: {"value": 1500, "unit": "rpm"}
